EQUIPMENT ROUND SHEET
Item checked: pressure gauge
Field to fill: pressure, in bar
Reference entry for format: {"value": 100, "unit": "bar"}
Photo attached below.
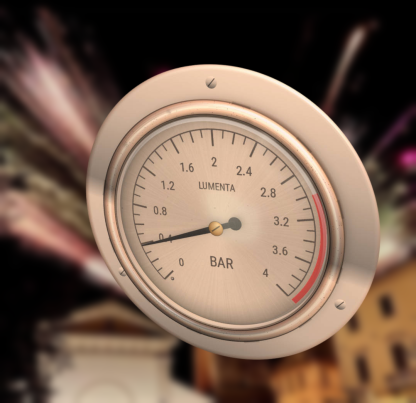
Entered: {"value": 0.4, "unit": "bar"}
